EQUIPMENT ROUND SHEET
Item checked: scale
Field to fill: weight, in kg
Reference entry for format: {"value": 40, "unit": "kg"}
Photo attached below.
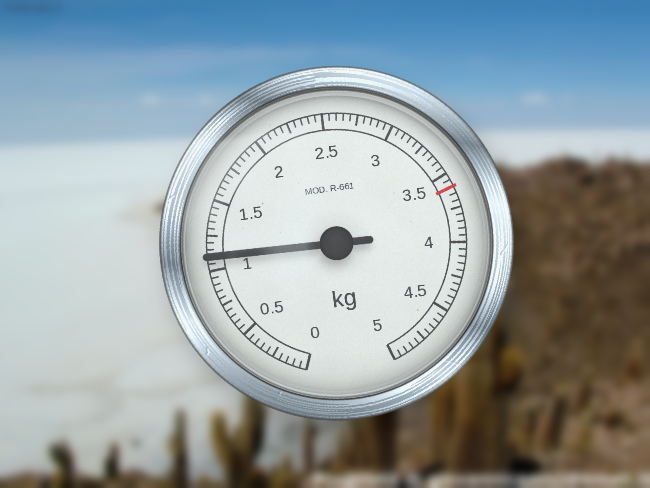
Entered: {"value": 1.1, "unit": "kg"}
